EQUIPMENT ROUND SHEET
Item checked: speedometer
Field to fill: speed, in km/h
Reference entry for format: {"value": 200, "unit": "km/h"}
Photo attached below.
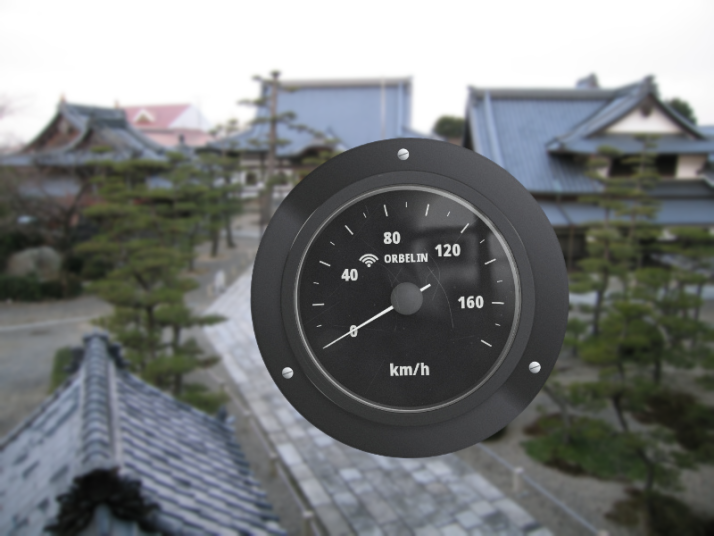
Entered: {"value": 0, "unit": "km/h"}
